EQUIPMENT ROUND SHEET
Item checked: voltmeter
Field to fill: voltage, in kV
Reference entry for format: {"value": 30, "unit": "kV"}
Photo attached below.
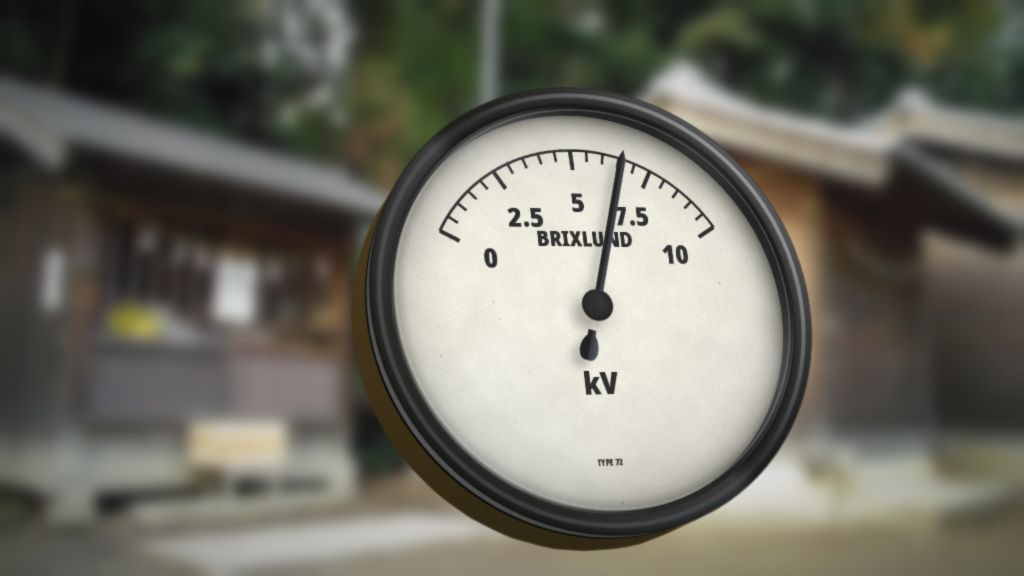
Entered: {"value": 6.5, "unit": "kV"}
